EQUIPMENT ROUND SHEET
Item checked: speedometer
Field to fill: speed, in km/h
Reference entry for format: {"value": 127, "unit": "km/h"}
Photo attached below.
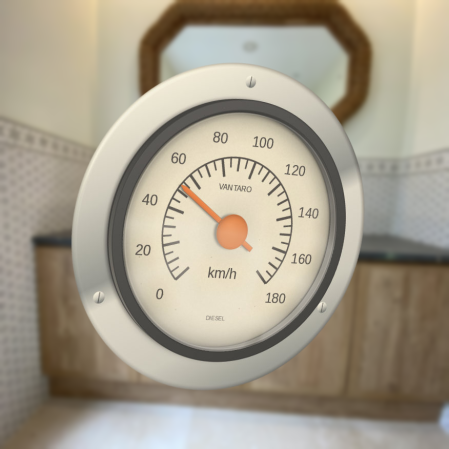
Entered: {"value": 52.5, "unit": "km/h"}
